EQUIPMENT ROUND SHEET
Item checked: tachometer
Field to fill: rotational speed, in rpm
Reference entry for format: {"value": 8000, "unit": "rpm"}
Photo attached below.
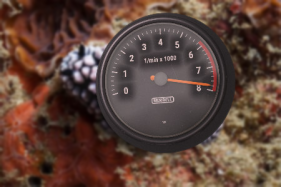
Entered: {"value": 7800, "unit": "rpm"}
